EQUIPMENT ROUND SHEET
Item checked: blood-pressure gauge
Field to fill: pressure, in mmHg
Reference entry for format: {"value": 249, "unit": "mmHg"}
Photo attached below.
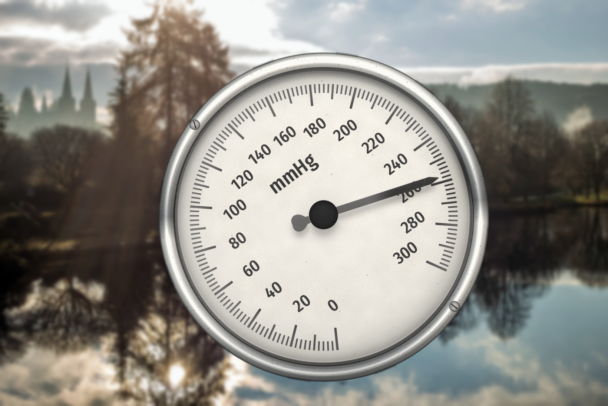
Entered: {"value": 258, "unit": "mmHg"}
